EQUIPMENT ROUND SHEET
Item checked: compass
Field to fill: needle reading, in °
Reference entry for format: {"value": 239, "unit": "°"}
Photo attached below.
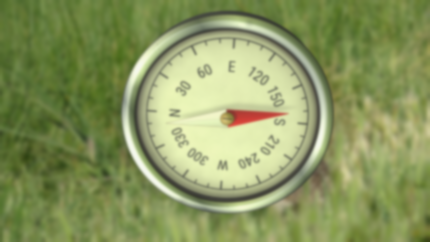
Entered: {"value": 170, "unit": "°"}
